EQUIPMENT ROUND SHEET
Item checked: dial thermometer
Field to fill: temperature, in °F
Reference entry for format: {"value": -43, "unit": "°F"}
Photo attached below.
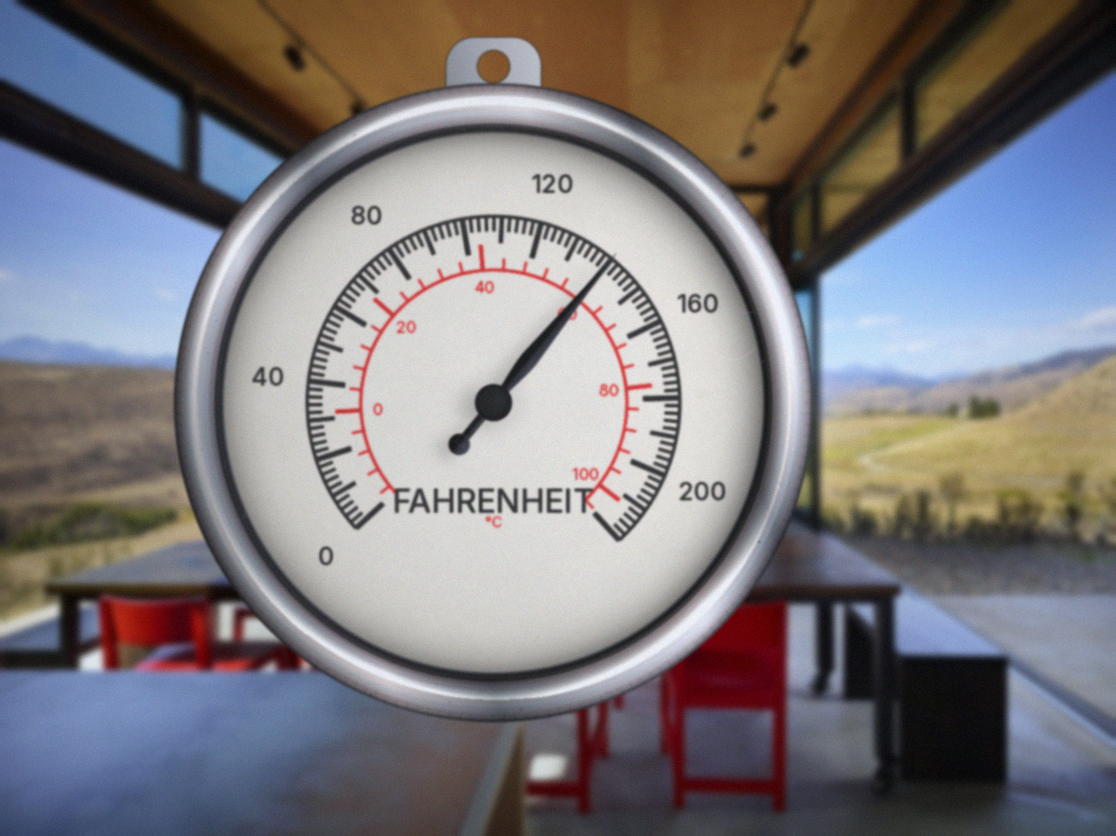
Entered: {"value": 140, "unit": "°F"}
